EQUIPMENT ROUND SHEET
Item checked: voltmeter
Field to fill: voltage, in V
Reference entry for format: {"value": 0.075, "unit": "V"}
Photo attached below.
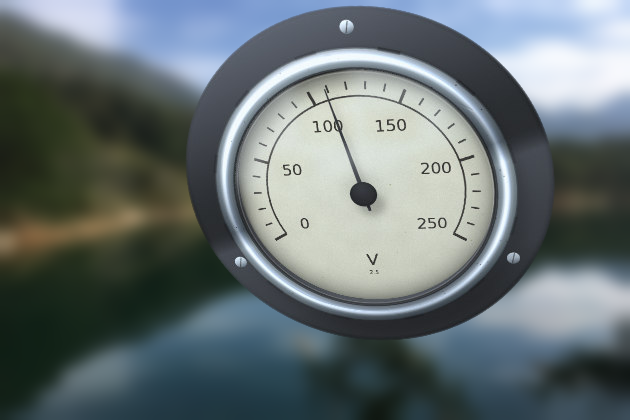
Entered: {"value": 110, "unit": "V"}
